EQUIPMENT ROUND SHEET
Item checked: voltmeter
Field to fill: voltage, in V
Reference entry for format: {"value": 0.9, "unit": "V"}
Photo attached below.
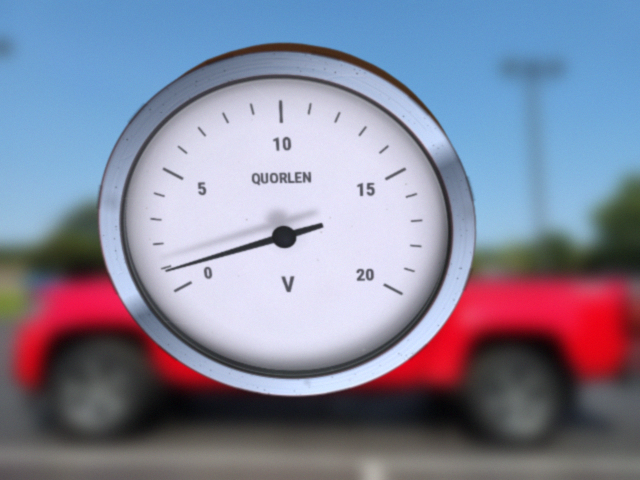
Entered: {"value": 1, "unit": "V"}
